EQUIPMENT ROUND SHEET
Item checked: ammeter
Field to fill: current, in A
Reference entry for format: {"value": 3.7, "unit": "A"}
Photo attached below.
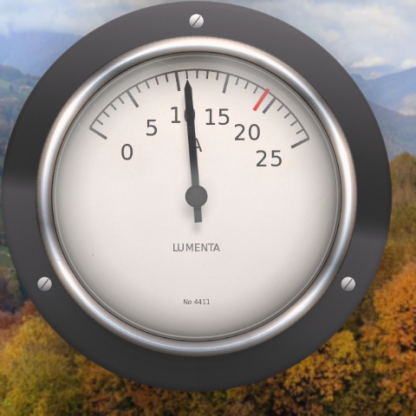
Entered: {"value": 11, "unit": "A"}
